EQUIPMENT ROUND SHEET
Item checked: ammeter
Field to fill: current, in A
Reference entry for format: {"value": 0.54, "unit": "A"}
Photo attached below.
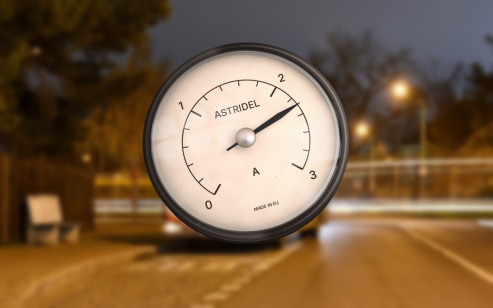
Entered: {"value": 2.3, "unit": "A"}
